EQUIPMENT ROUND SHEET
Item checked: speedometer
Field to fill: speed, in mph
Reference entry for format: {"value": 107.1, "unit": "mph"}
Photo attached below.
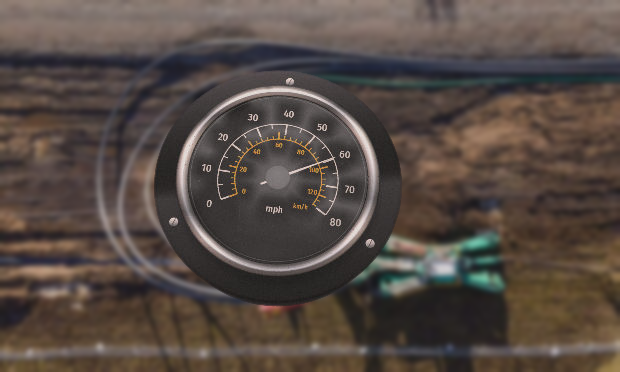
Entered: {"value": 60, "unit": "mph"}
